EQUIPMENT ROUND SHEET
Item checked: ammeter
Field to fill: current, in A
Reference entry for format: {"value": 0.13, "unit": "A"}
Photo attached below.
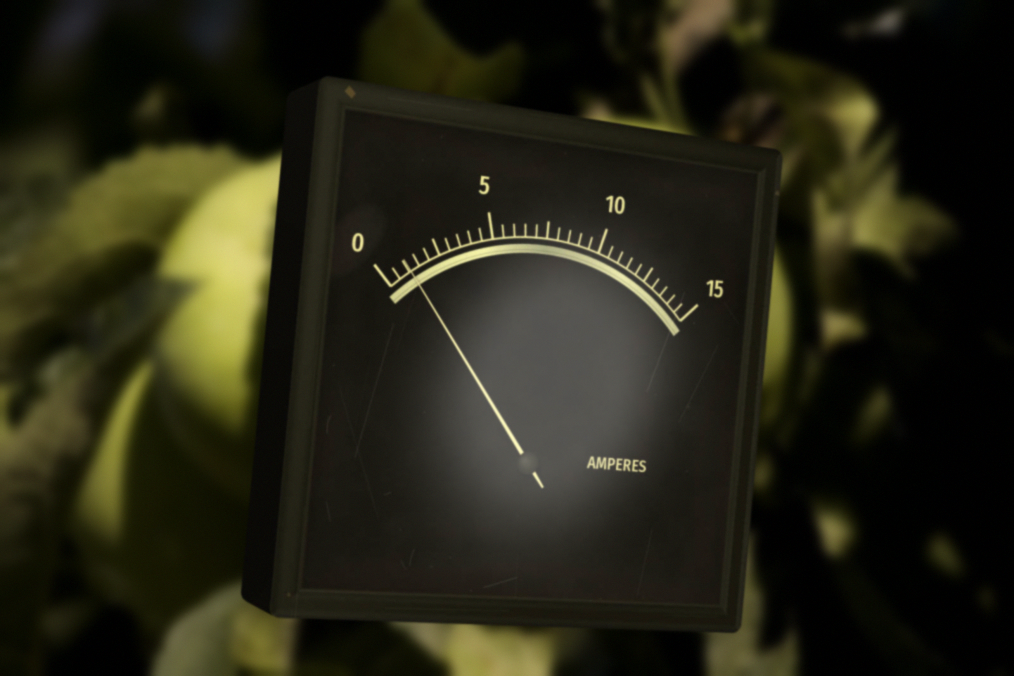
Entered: {"value": 1, "unit": "A"}
